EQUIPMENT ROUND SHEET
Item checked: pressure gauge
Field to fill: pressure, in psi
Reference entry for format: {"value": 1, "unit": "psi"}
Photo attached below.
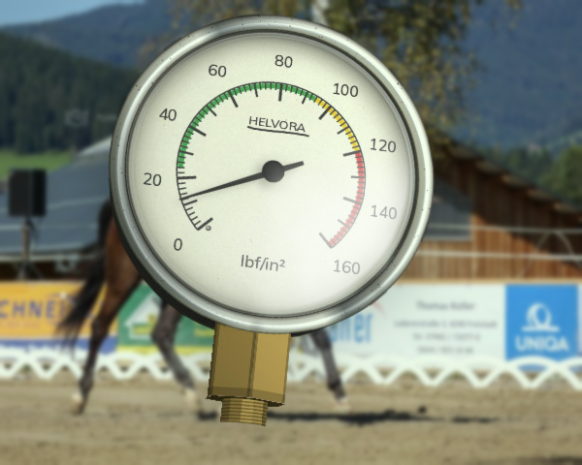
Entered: {"value": 12, "unit": "psi"}
